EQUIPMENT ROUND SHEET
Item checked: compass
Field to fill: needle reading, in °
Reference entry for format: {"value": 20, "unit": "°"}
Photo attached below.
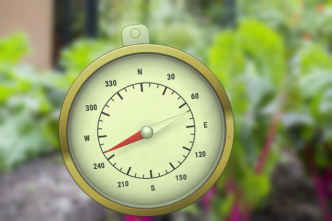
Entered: {"value": 250, "unit": "°"}
